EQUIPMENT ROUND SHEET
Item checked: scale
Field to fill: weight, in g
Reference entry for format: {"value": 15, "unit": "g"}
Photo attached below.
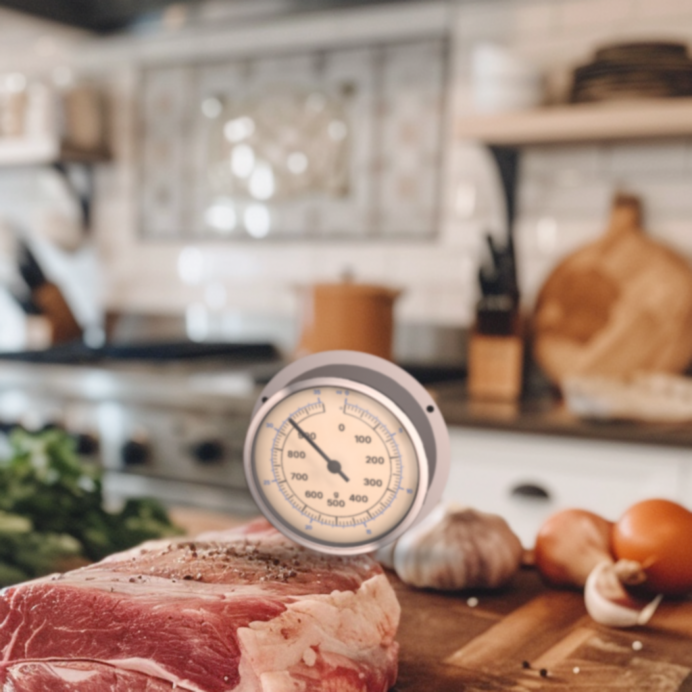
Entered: {"value": 900, "unit": "g"}
